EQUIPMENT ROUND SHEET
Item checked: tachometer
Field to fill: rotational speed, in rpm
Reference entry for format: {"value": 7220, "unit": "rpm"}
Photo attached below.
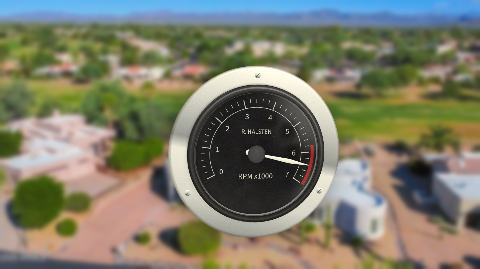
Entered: {"value": 6400, "unit": "rpm"}
